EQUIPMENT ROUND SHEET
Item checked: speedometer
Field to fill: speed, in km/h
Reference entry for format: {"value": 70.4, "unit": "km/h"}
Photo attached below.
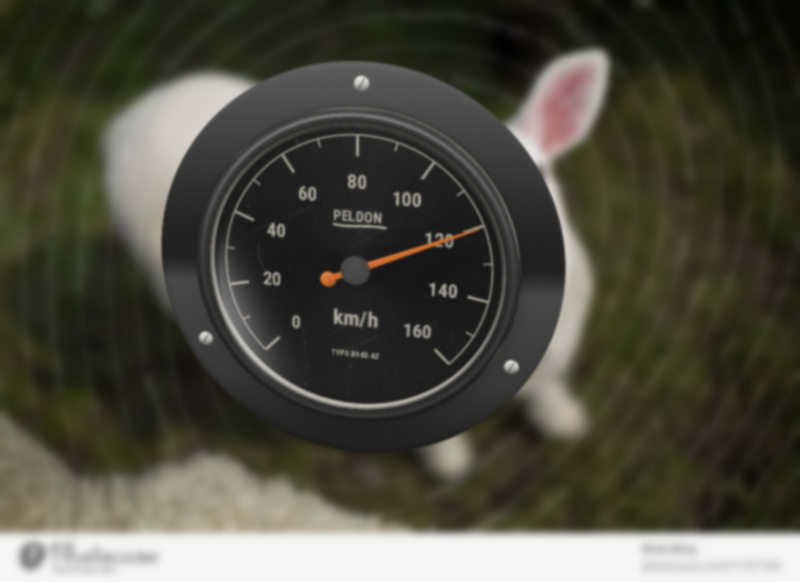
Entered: {"value": 120, "unit": "km/h"}
